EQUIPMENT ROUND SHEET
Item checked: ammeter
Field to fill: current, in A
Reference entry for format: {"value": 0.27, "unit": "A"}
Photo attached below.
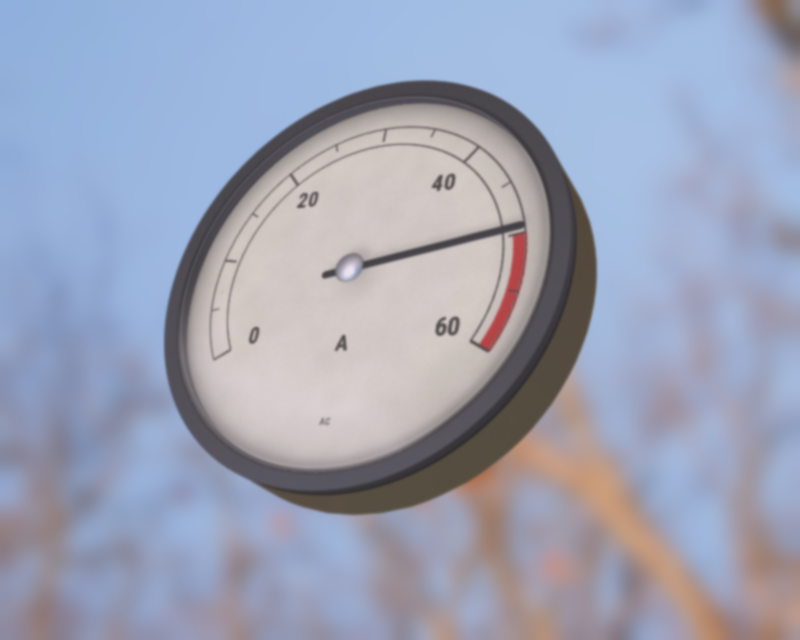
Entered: {"value": 50, "unit": "A"}
